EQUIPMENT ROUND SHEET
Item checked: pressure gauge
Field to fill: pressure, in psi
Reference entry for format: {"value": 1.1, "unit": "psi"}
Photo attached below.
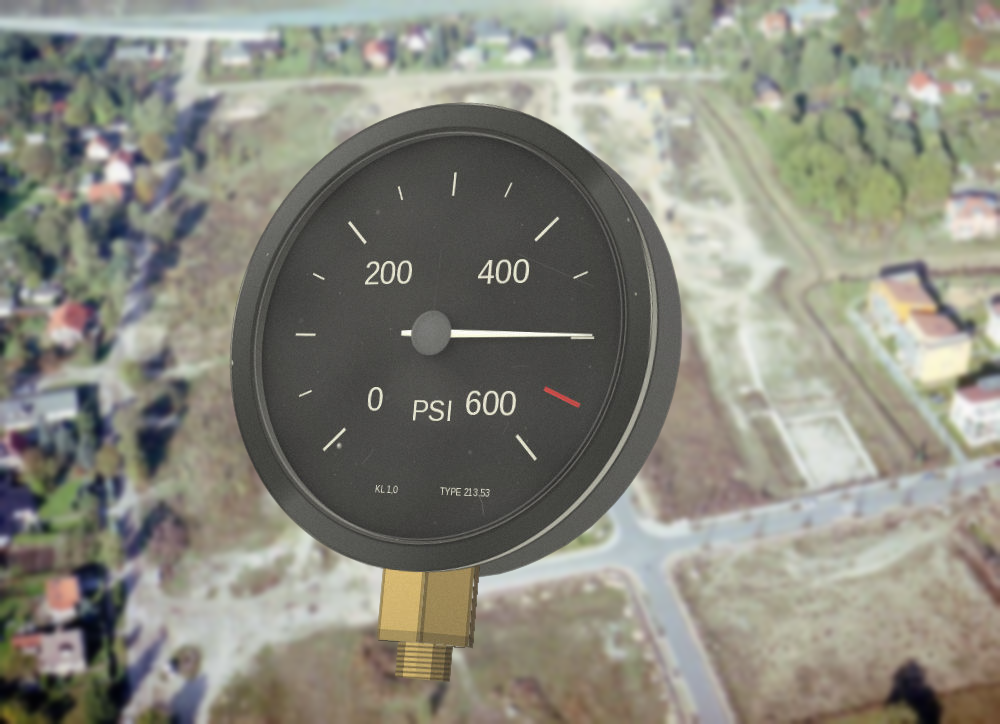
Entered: {"value": 500, "unit": "psi"}
